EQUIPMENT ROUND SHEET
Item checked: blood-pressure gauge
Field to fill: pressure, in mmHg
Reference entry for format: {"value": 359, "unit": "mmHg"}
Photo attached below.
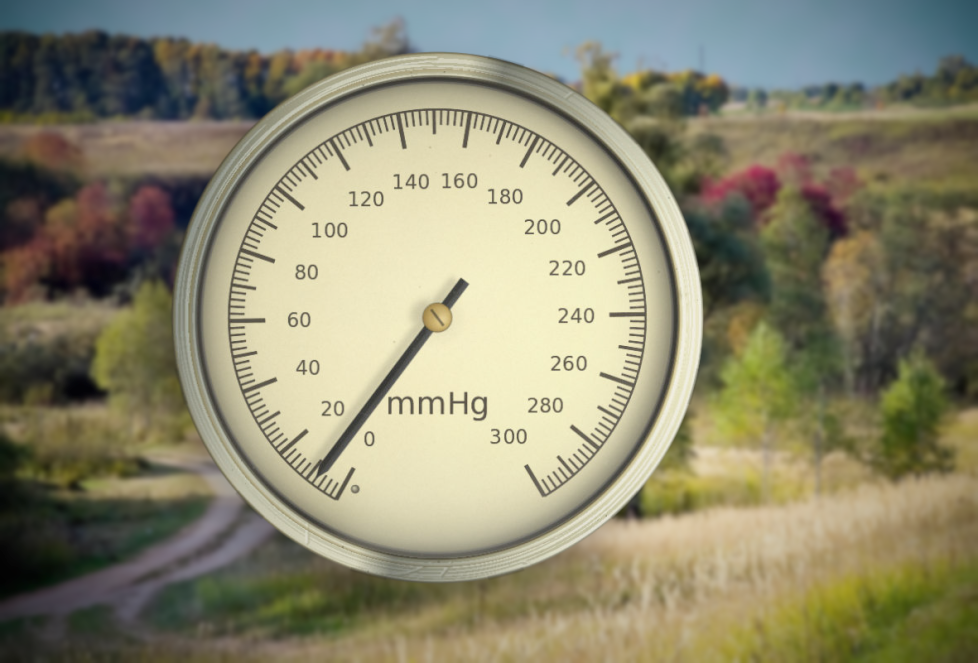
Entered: {"value": 8, "unit": "mmHg"}
